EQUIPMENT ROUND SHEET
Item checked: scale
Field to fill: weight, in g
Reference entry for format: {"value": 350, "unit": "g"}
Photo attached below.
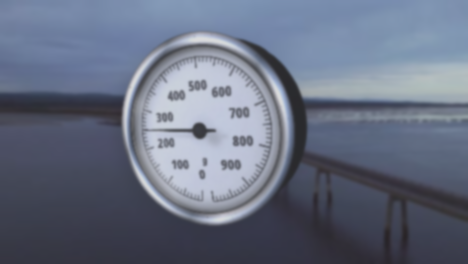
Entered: {"value": 250, "unit": "g"}
